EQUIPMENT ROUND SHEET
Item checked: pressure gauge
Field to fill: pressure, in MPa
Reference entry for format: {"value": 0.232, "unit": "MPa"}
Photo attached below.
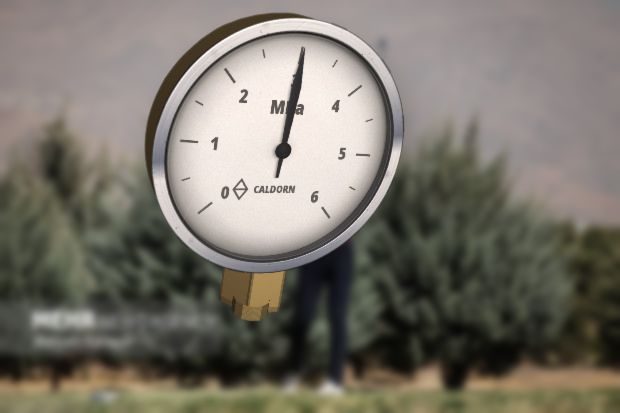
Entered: {"value": 3, "unit": "MPa"}
